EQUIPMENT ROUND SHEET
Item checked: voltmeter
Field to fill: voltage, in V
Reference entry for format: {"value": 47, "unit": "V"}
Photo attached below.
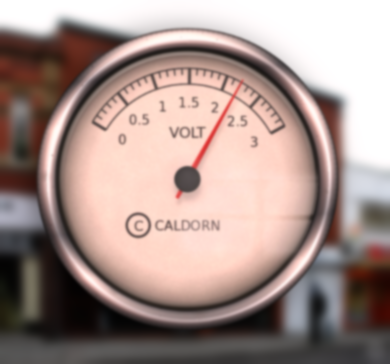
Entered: {"value": 2.2, "unit": "V"}
